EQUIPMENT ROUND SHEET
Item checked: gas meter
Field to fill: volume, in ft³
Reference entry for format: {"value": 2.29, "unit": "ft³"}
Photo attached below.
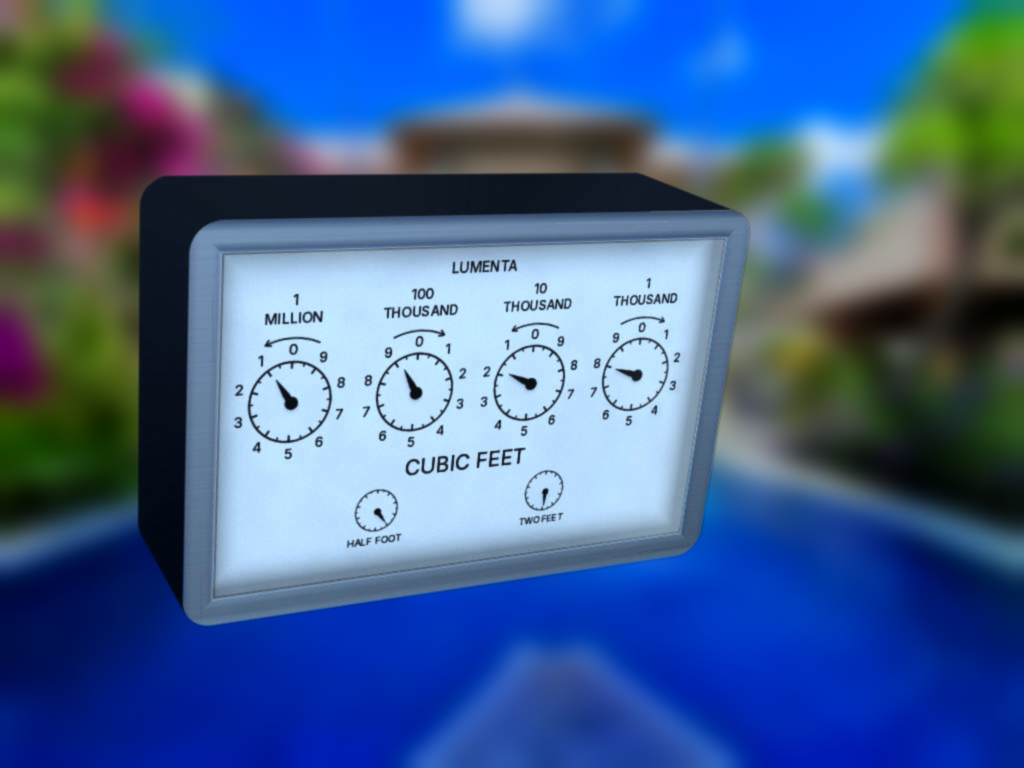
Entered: {"value": 91800, "unit": "ft³"}
